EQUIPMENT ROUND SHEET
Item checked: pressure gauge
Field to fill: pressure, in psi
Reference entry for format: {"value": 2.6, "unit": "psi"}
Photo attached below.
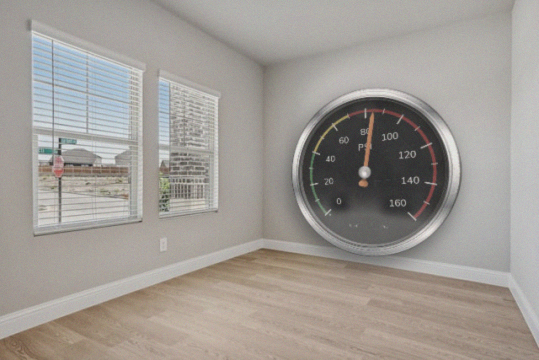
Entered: {"value": 85, "unit": "psi"}
